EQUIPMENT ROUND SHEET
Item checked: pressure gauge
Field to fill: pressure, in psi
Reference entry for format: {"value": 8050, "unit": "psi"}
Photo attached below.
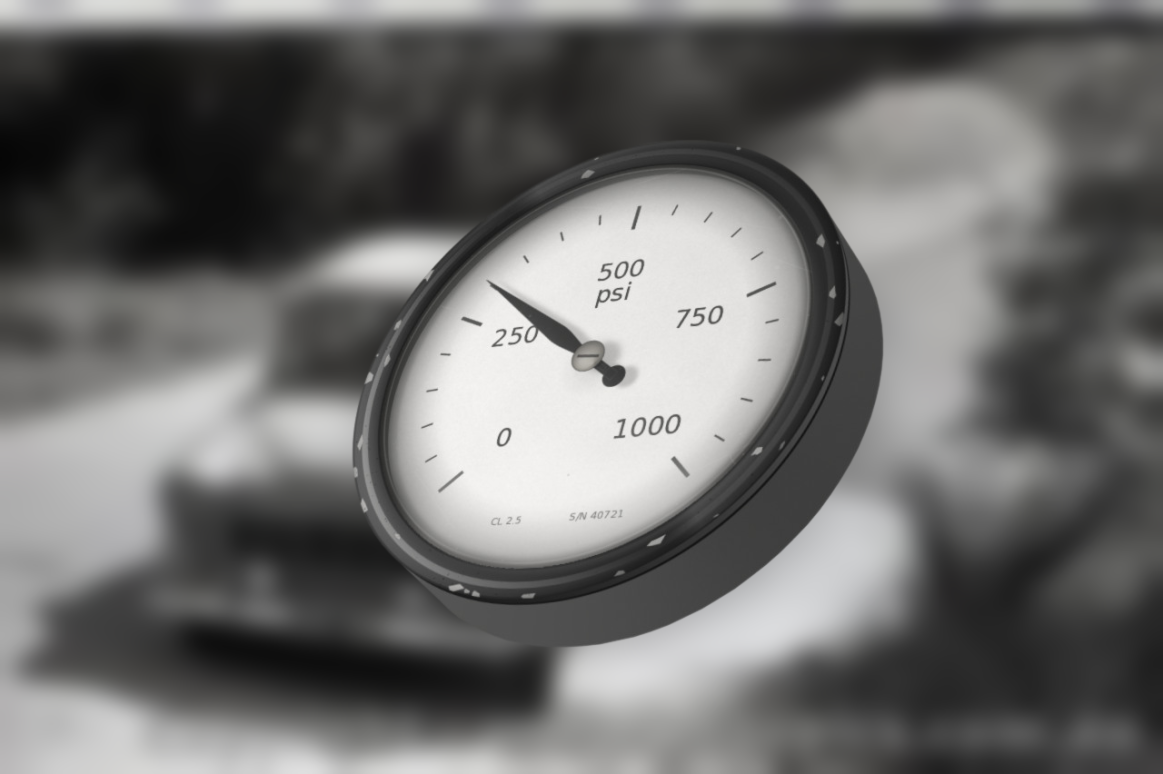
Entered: {"value": 300, "unit": "psi"}
